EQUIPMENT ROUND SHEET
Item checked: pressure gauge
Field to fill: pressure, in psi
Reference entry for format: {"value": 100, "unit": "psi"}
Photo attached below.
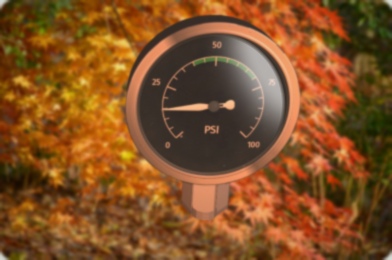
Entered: {"value": 15, "unit": "psi"}
